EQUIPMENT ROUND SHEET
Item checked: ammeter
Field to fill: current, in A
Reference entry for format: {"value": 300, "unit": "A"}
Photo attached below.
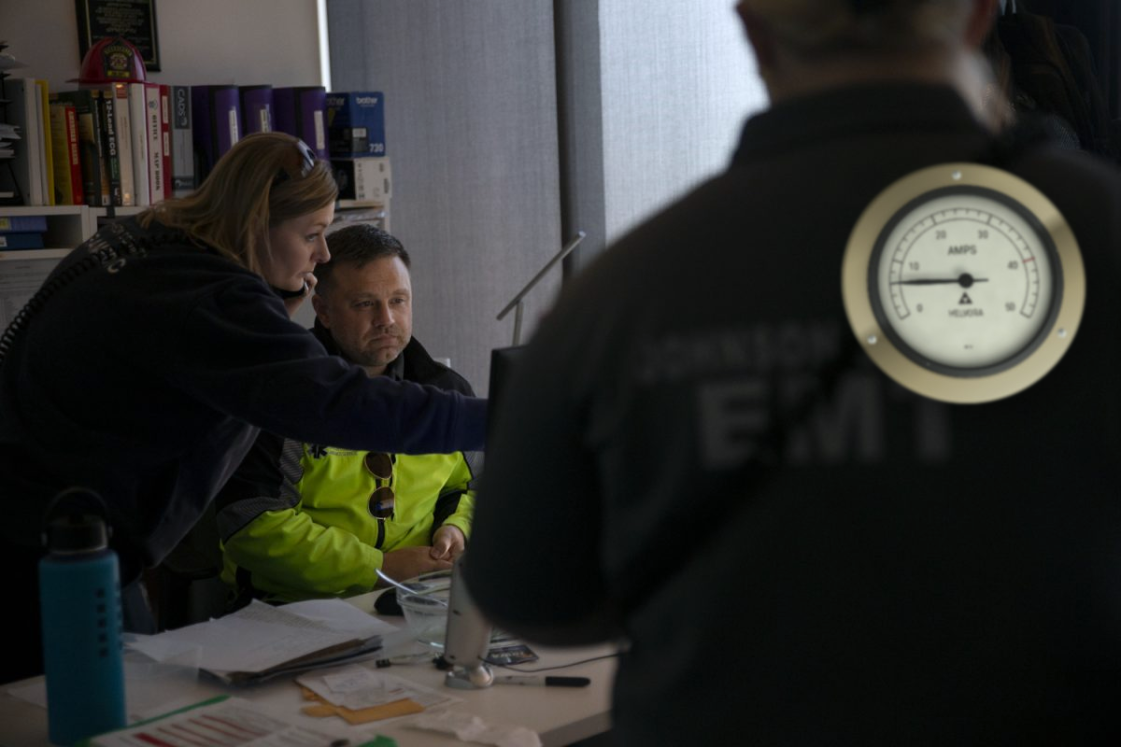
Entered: {"value": 6, "unit": "A"}
